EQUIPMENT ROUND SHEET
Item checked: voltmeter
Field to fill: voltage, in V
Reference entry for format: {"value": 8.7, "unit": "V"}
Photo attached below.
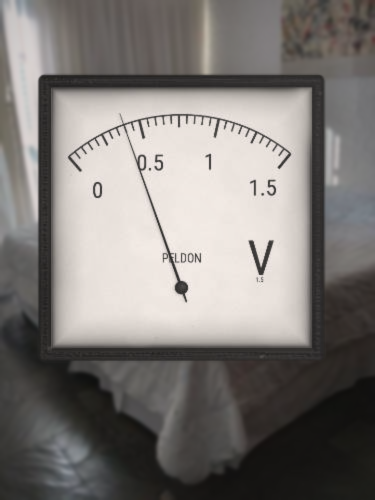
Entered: {"value": 0.4, "unit": "V"}
